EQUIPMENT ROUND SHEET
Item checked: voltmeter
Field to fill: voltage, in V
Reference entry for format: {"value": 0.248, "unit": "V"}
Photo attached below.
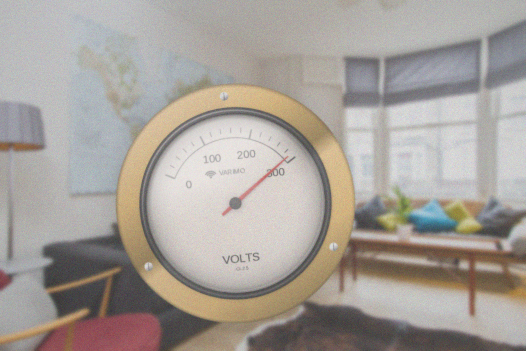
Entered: {"value": 290, "unit": "V"}
